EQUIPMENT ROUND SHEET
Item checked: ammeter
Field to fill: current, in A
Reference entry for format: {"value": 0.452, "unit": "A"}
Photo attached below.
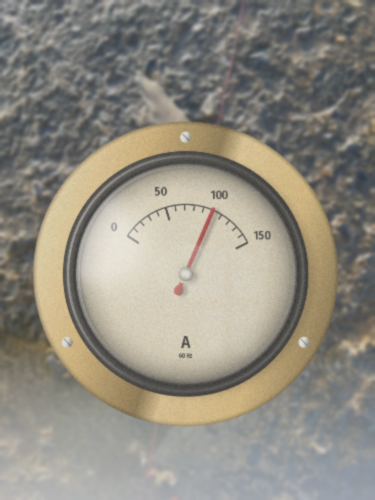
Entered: {"value": 100, "unit": "A"}
